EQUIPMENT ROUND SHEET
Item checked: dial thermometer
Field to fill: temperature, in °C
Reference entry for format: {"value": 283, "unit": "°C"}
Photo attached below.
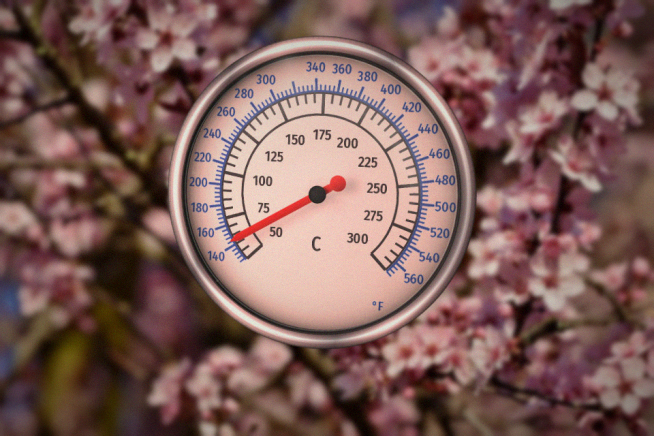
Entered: {"value": 62.5, "unit": "°C"}
